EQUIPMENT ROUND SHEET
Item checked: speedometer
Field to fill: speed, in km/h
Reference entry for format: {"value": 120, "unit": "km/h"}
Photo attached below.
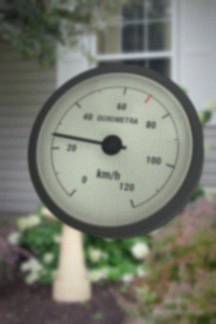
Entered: {"value": 25, "unit": "km/h"}
